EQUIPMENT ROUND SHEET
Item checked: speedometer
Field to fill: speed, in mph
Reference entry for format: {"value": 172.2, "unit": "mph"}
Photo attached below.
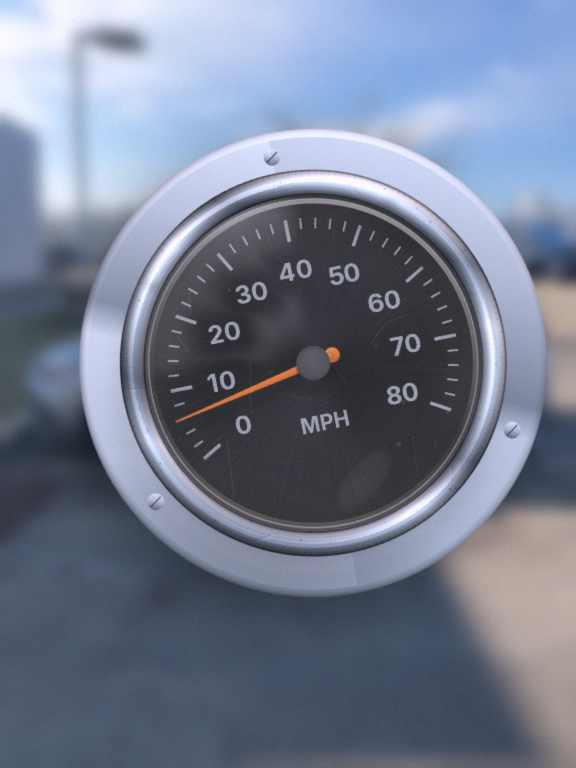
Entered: {"value": 6, "unit": "mph"}
